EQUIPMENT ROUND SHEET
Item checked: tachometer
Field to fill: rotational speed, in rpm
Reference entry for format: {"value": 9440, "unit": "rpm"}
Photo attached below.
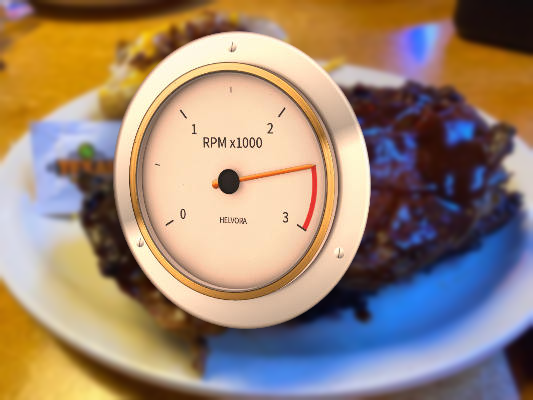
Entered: {"value": 2500, "unit": "rpm"}
